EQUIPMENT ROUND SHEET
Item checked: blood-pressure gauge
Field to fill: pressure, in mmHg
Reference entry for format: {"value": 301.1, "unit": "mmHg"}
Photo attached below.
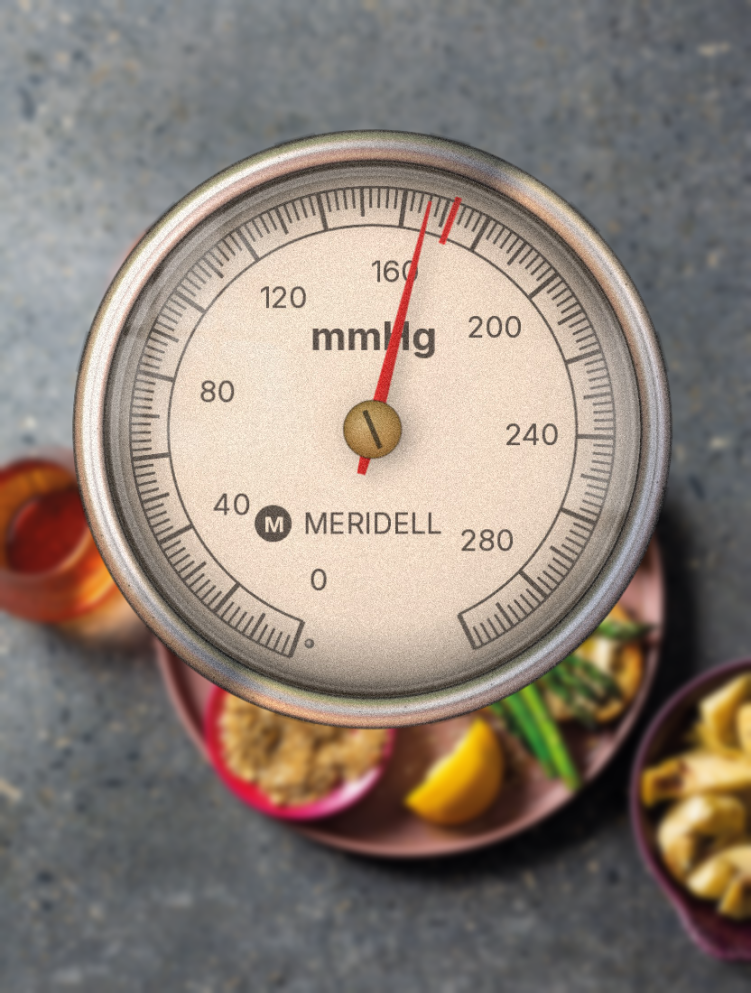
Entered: {"value": 166, "unit": "mmHg"}
